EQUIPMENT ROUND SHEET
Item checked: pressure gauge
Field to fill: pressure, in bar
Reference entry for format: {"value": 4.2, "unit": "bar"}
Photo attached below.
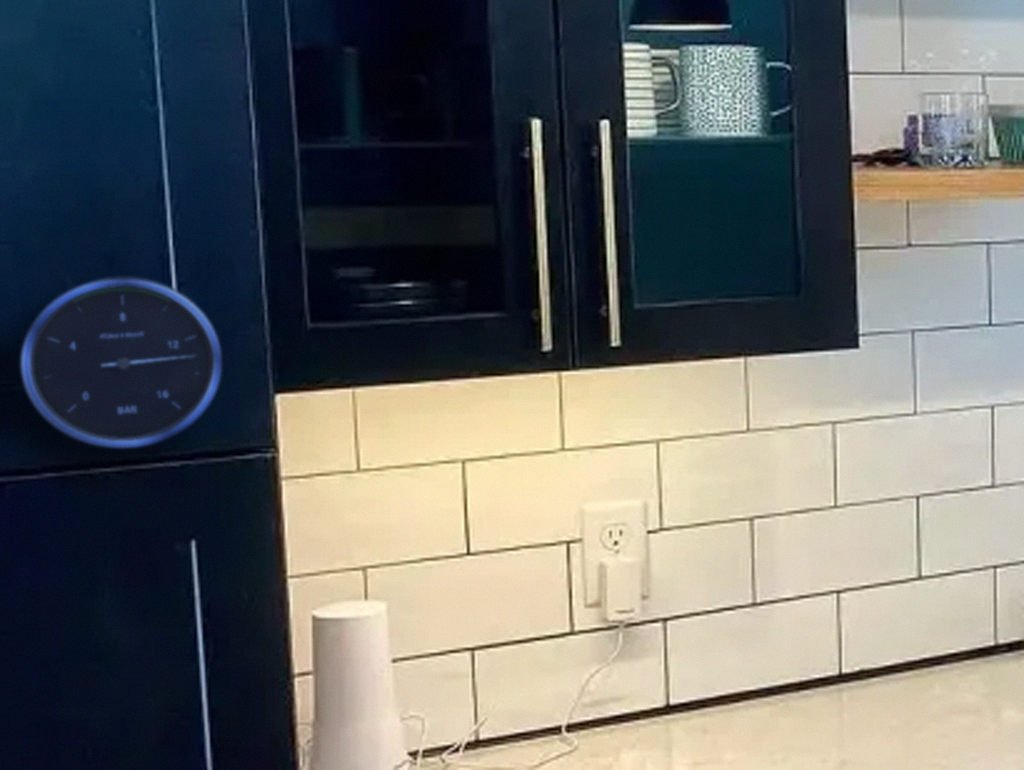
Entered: {"value": 13, "unit": "bar"}
